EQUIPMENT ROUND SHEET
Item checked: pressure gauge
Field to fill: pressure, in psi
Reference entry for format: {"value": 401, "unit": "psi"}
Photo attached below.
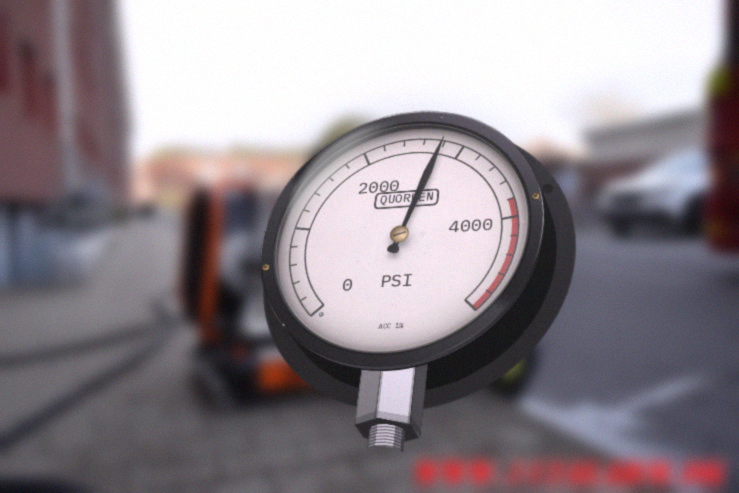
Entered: {"value": 2800, "unit": "psi"}
